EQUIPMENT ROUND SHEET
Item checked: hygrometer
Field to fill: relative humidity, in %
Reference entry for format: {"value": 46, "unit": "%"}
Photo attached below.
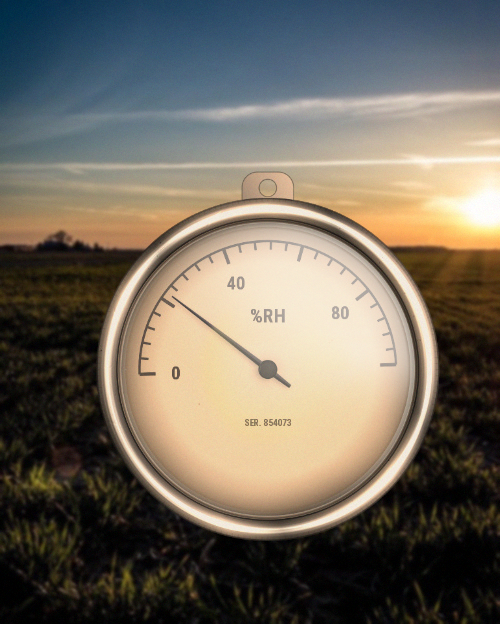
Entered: {"value": 22, "unit": "%"}
